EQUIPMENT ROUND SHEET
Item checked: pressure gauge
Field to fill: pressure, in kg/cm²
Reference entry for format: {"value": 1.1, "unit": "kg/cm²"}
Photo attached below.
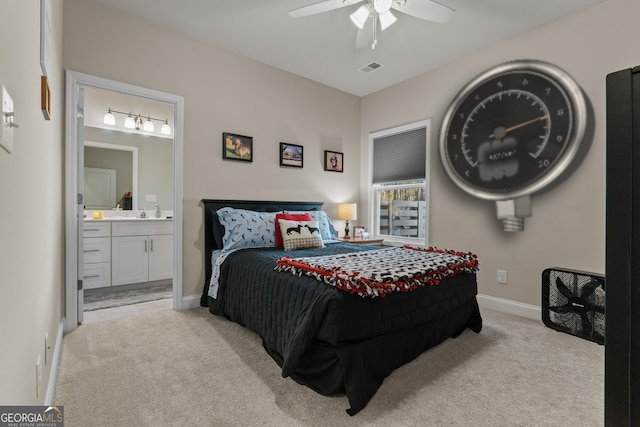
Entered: {"value": 8, "unit": "kg/cm²"}
